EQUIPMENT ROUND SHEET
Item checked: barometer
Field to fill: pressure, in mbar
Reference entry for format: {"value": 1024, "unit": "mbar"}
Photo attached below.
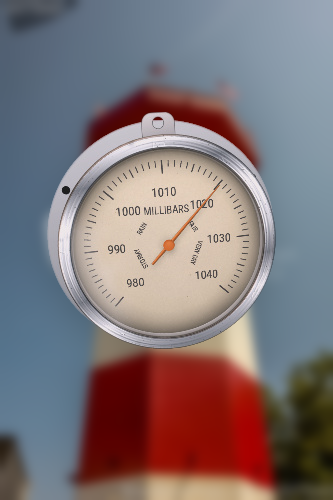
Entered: {"value": 1020, "unit": "mbar"}
